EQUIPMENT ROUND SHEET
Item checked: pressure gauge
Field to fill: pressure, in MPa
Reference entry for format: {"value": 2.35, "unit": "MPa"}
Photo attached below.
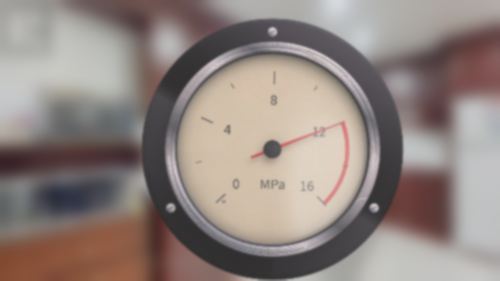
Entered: {"value": 12, "unit": "MPa"}
